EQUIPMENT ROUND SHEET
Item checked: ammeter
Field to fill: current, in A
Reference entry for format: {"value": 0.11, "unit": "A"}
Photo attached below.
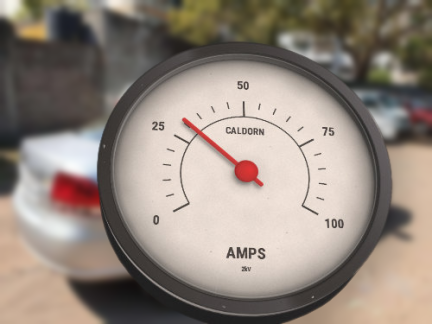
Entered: {"value": 30, "unit": "A"}
